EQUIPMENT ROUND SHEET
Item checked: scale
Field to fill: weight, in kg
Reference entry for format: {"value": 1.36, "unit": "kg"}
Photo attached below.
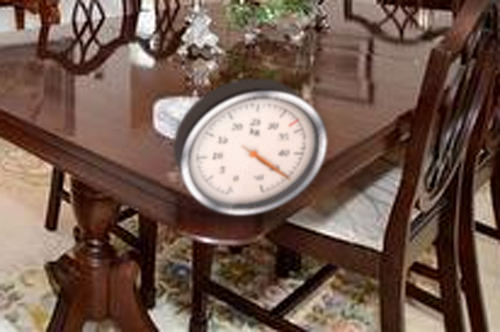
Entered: {"value": 45, "unit": "kg"}
